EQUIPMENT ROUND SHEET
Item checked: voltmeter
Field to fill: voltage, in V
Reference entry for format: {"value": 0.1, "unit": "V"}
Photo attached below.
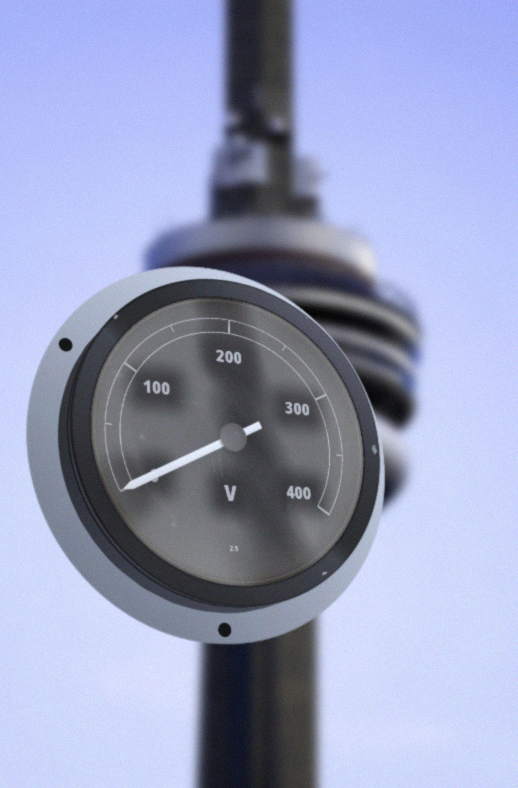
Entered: {"value": 0, "unit": "V"}
